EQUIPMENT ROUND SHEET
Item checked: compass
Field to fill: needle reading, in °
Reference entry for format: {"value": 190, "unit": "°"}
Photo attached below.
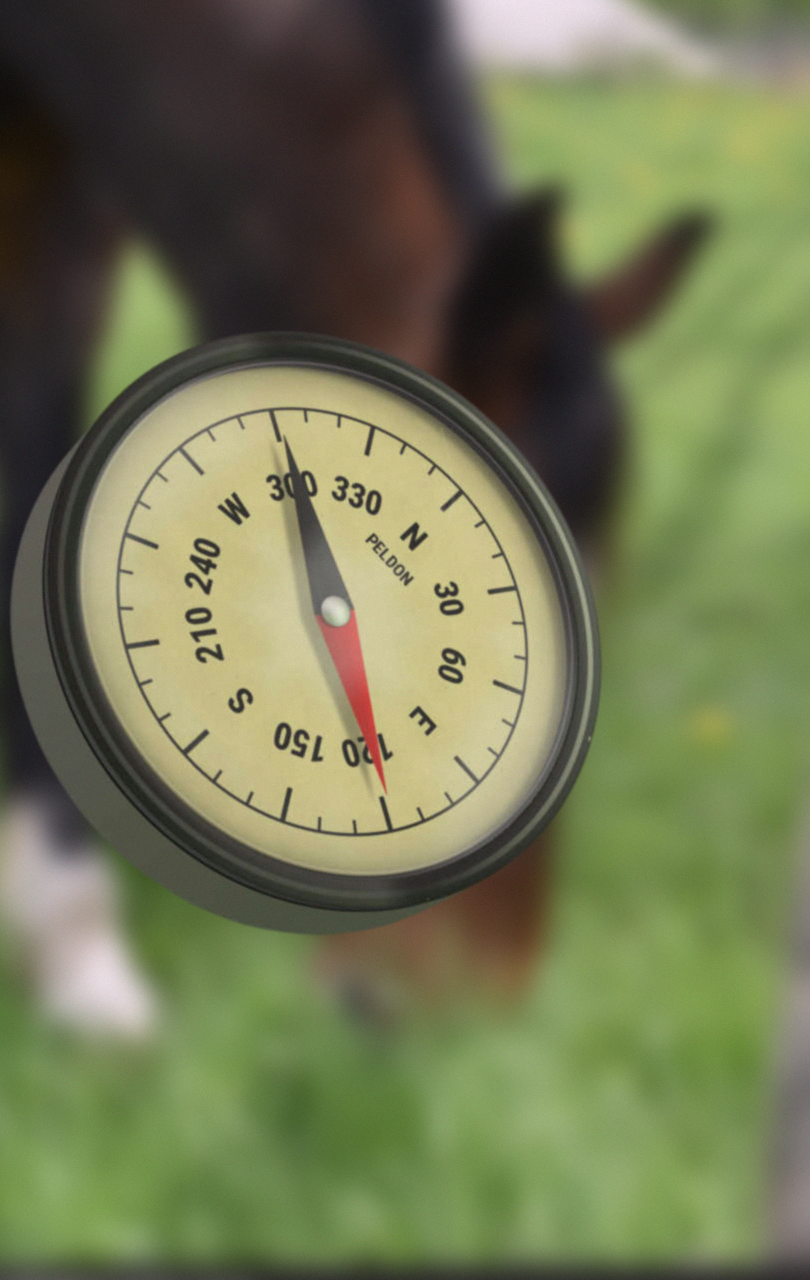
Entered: {"value": 120, "unit": "°"}
